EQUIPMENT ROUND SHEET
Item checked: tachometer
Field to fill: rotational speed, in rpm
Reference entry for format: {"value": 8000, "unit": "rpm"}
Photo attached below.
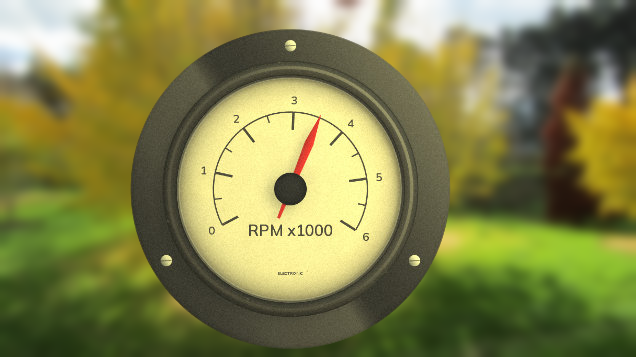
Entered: {"value": 3500, "unit": "rpm"}
